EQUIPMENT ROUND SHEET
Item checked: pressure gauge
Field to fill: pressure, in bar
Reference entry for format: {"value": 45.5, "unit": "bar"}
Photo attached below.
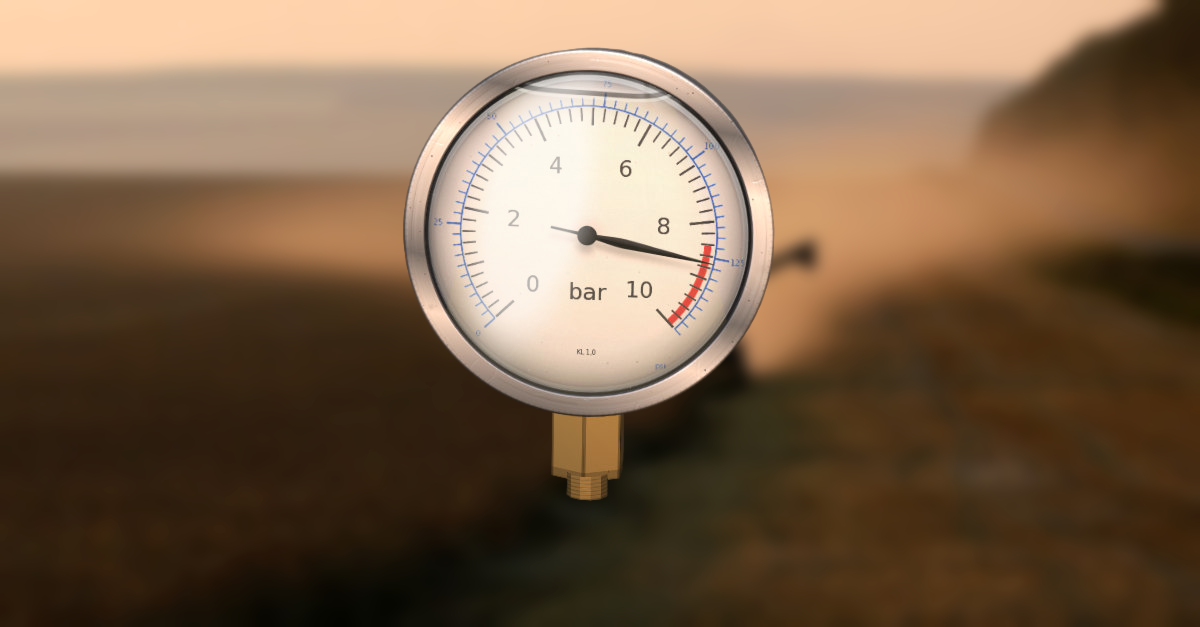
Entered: {"value": 8.7, "unit": "bar"}
